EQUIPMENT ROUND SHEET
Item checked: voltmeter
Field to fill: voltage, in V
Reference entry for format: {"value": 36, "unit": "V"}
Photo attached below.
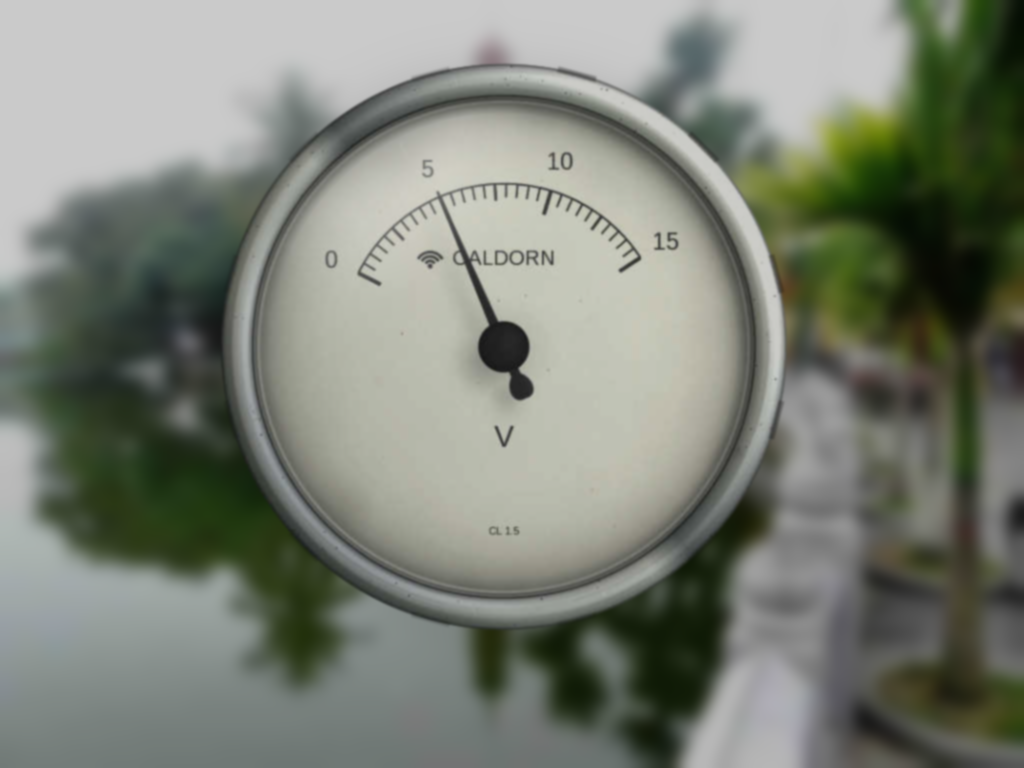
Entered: {"value": 5, "unit": "V"}
